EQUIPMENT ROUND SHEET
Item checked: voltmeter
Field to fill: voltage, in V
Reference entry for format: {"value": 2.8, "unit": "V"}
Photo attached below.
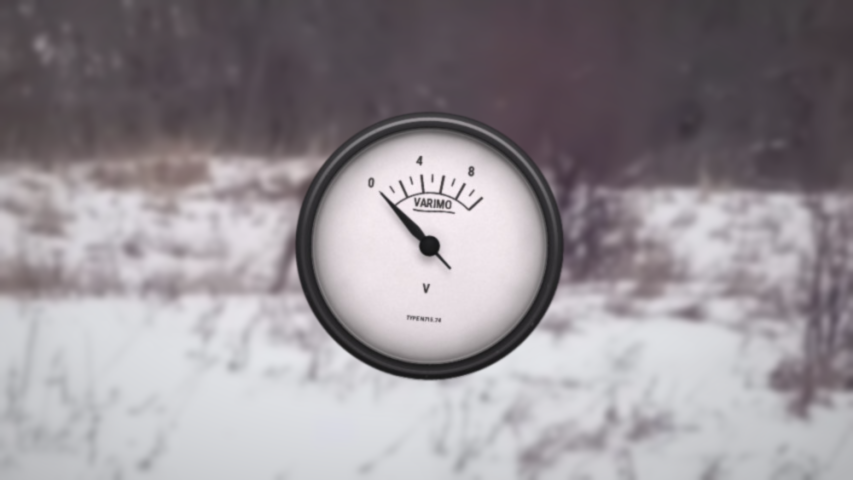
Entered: {"value": 0, "unit": "V"}
